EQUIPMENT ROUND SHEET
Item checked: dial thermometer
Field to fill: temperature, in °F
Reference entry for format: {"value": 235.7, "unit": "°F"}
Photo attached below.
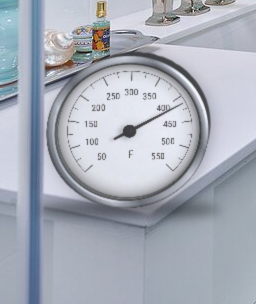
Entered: {"value": 412.5, "unit": "°F"}
